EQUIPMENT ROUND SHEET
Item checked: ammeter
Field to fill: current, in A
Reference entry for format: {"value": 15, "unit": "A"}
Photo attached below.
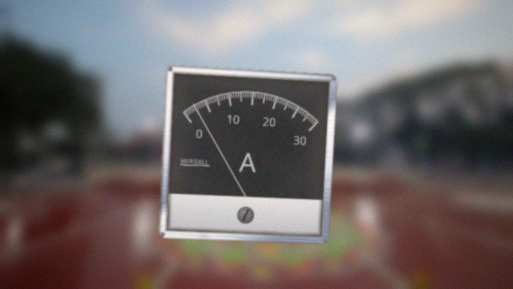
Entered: {"value": 2.5, "unit": "A"}
